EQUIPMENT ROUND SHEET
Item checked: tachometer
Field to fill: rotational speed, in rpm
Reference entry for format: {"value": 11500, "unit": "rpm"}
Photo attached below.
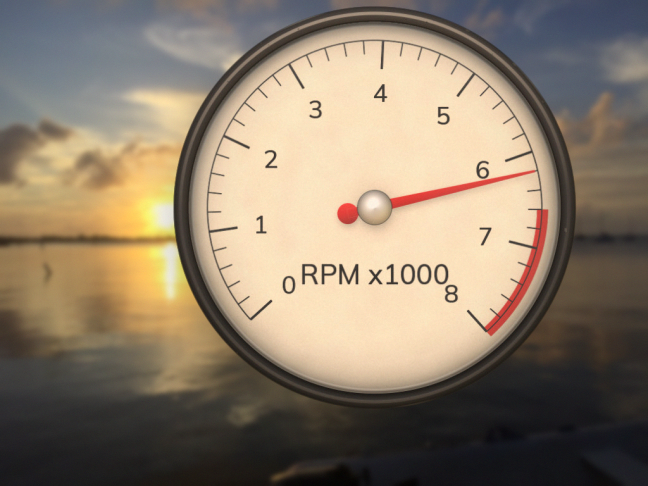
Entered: {"value": 6200, "unit": "rpm"}
